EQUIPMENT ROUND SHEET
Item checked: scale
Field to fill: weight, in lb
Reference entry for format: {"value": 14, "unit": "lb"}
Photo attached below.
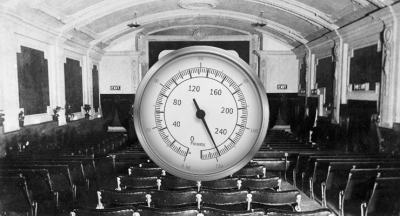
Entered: {"value": 260, "unit": "lb"}
